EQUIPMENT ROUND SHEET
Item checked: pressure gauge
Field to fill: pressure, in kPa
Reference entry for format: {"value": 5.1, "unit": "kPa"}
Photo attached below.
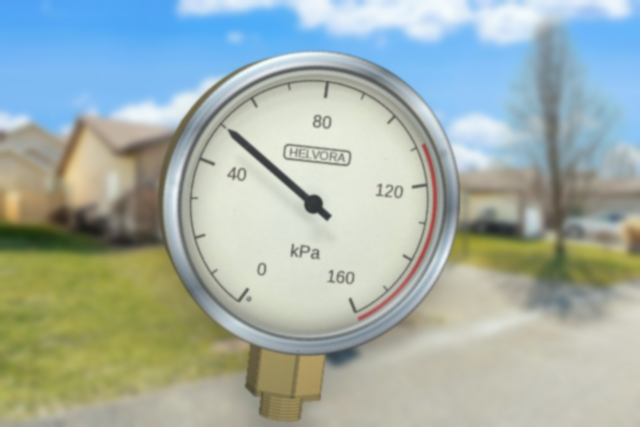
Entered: {"value": 50, "unit": "kPa"}
